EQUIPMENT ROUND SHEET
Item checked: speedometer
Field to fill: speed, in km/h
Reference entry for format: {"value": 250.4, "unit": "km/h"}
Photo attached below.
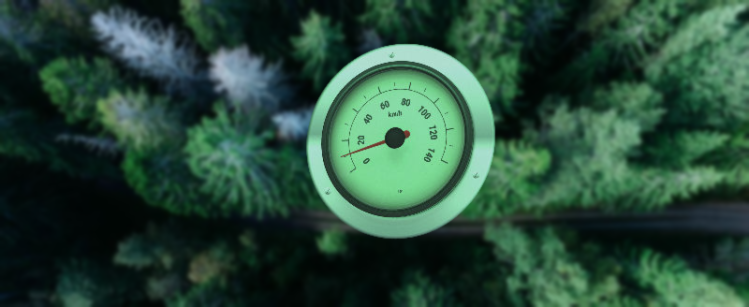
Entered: {"value": 10, "unit": "km/h"}
